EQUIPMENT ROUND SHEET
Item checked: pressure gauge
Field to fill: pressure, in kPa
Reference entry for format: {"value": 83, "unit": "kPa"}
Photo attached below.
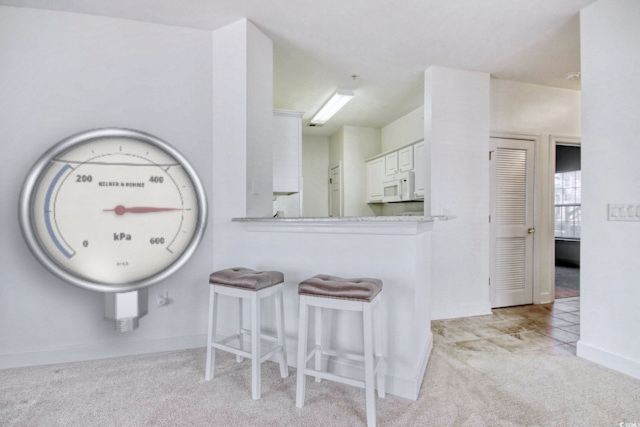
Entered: {"value": 500, "unit": "kPa"}
